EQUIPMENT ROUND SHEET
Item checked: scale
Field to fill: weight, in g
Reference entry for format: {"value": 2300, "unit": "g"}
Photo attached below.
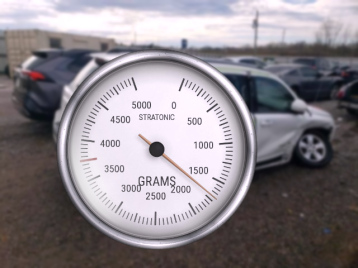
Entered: {"value": 1700, "unit": "g"}
